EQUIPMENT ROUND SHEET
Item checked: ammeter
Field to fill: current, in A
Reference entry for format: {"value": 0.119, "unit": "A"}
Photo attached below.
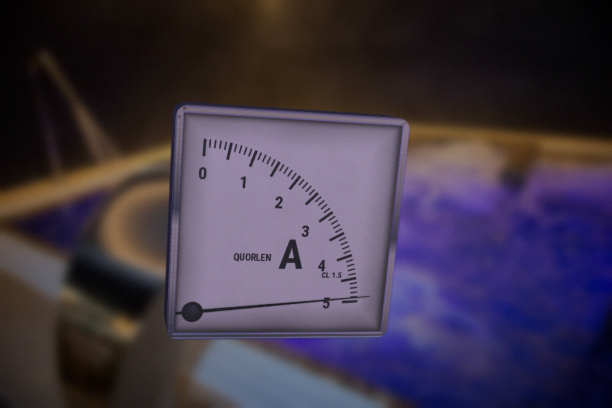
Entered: {"value": 4.9, "unit": "A"}
